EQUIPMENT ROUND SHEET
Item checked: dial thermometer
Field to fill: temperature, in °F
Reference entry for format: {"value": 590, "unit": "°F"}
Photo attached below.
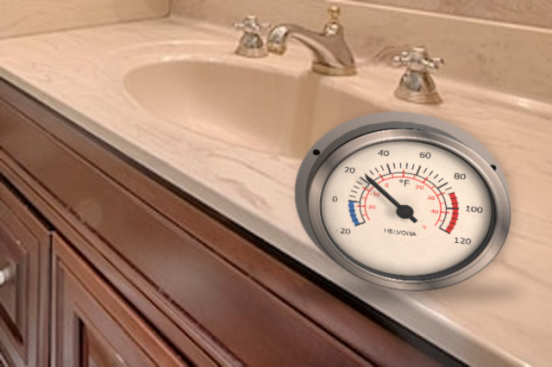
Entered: {"value": 24, "unit": "°F"}
